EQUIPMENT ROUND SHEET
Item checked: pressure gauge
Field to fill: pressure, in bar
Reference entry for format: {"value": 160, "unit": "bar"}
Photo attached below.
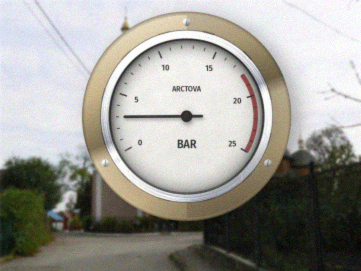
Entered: {"value": 3, "unit": "bar"}
